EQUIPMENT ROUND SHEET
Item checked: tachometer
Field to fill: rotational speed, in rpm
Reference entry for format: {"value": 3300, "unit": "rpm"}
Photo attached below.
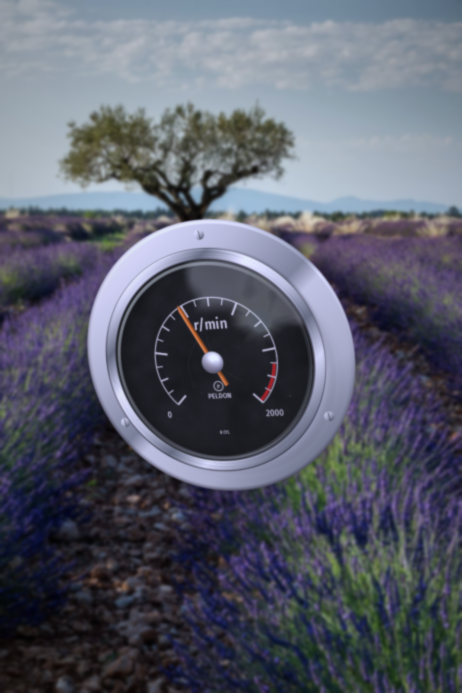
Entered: {"value": 800, "unit": "rpm"}
